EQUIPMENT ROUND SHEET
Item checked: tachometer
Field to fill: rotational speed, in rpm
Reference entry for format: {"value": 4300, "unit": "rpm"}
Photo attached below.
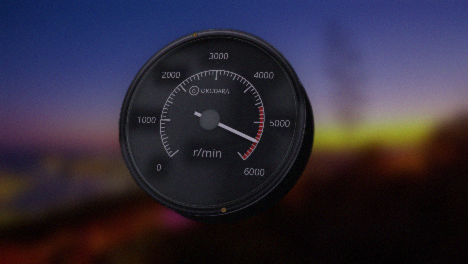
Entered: {"value": 5500, "unit": "rpm"}
